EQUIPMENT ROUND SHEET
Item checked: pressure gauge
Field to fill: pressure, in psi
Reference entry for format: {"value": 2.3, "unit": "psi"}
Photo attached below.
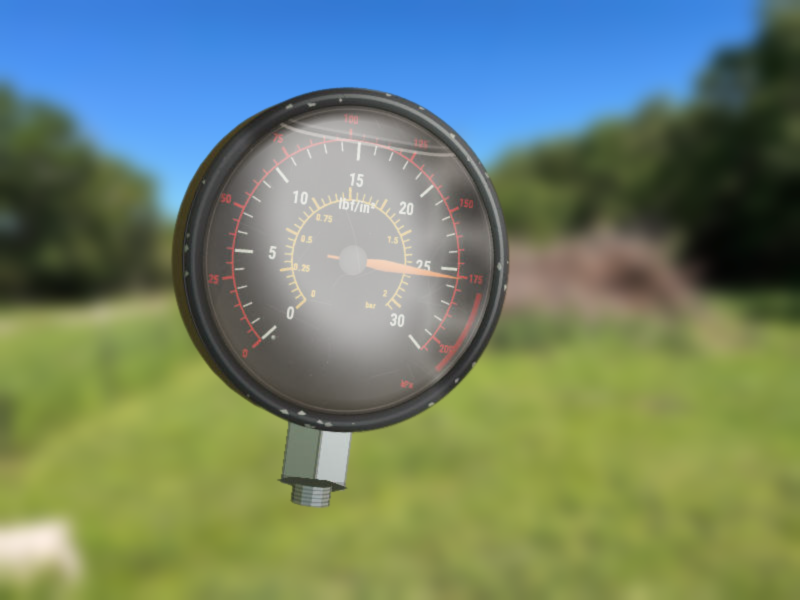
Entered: {"value": 25.5, "unit": "psi"}
